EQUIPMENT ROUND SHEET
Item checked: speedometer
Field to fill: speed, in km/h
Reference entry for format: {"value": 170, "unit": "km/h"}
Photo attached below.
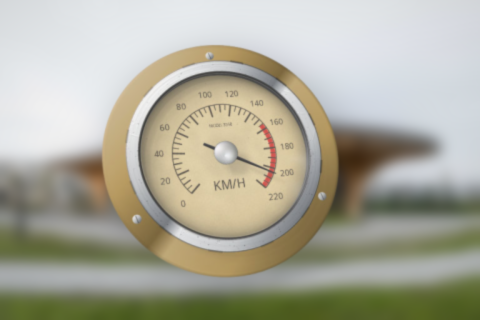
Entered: {"value": 205, "unit": "km/h"}
